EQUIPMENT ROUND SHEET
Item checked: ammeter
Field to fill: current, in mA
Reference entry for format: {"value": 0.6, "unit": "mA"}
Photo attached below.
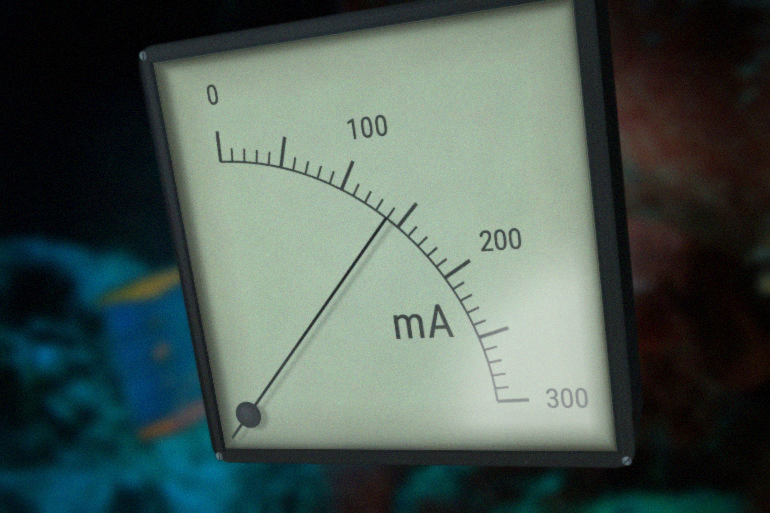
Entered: {"value": 140, "unit": "mA"}
